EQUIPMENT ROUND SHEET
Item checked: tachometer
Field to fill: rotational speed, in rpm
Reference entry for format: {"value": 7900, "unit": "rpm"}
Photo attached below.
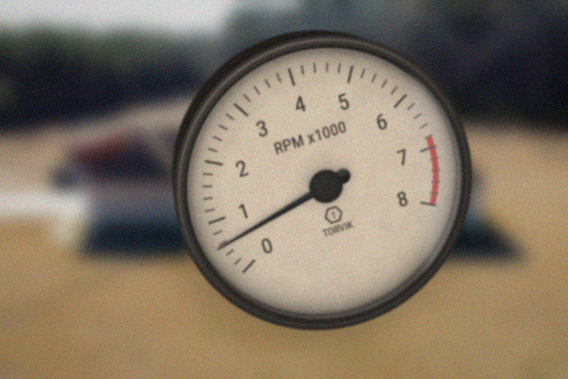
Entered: {"value": 600, "unit": "rpm"}
